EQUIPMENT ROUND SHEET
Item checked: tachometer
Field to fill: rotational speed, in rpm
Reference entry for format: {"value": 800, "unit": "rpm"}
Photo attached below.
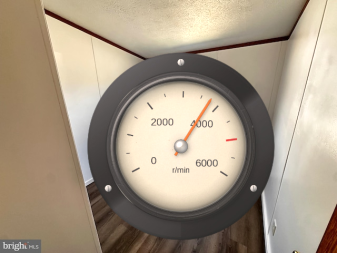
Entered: {"value": 3750, "unit": "rpm"}
